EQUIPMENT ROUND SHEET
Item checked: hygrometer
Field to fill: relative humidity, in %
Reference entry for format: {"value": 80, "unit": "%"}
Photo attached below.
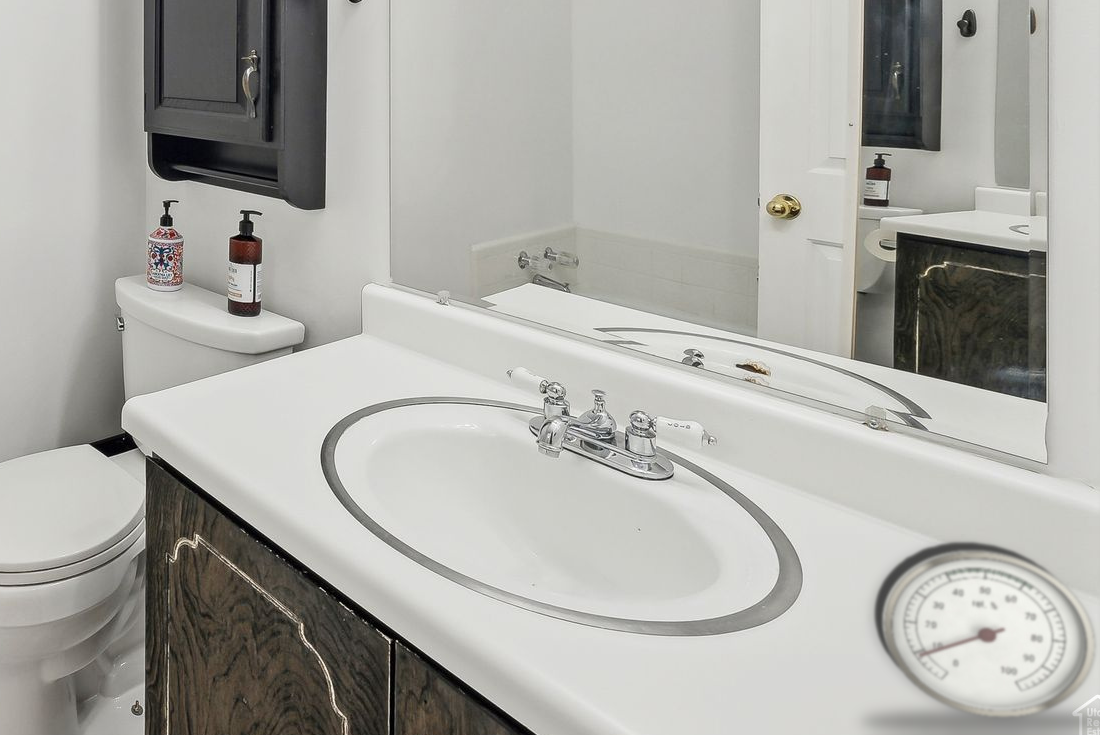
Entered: {"value": 10, "unit": "%"}
